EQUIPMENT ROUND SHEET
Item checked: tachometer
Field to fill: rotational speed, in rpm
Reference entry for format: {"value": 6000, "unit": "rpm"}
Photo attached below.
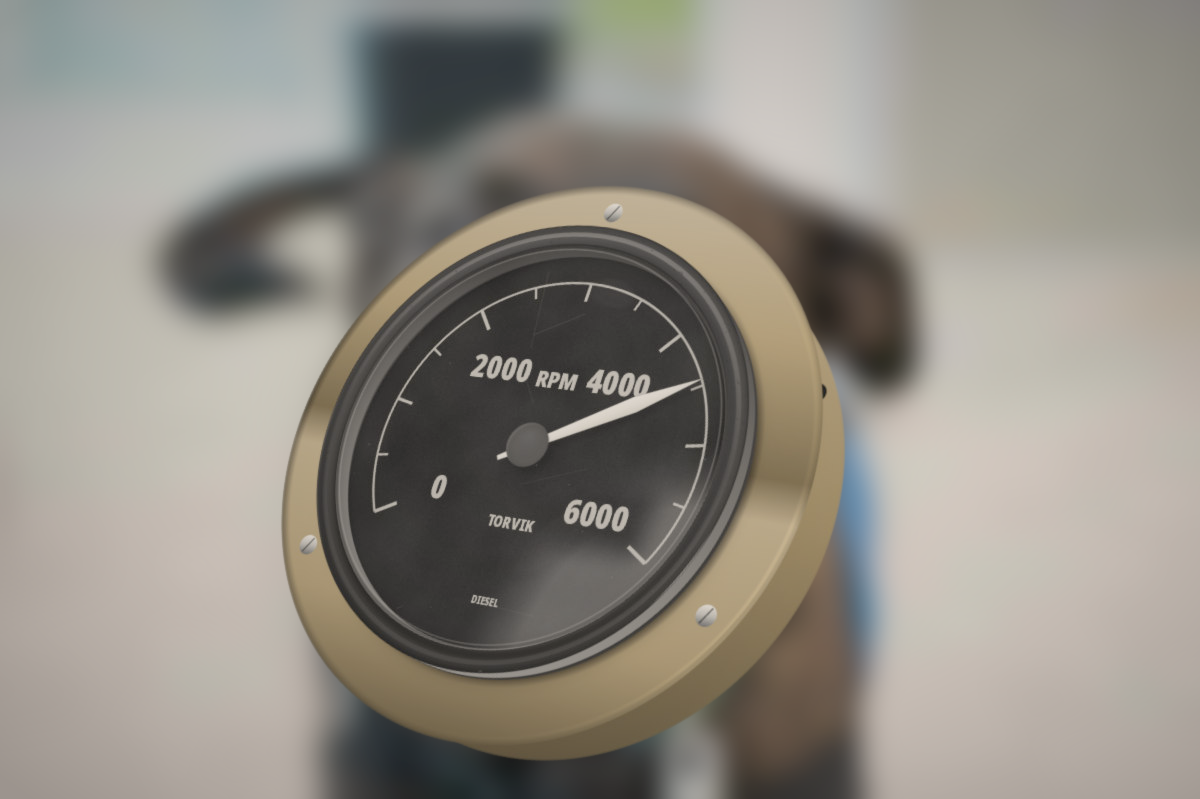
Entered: {"value": 4500, "unit": "rpm"}
